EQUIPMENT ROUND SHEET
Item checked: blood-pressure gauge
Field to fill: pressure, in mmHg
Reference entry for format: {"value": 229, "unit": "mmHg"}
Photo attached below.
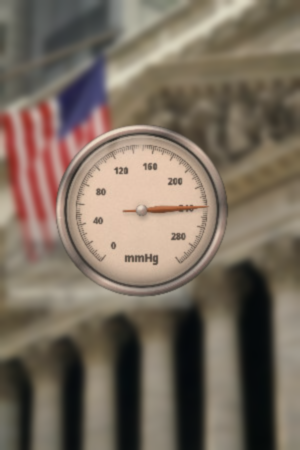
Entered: {"value": 240, "unit": "mmHg"}
